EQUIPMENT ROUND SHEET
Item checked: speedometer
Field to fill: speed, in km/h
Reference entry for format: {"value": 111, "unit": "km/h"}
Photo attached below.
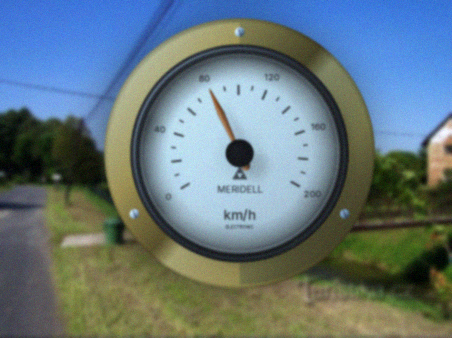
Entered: {"value": 80, "unit": "km/h"}
